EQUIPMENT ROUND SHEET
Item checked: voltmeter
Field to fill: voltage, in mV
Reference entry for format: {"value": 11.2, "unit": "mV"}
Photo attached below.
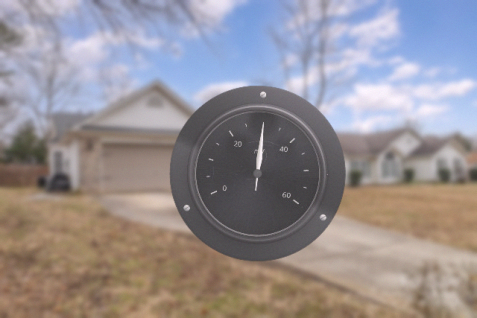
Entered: {"value": 30, "unit": "mV"}
